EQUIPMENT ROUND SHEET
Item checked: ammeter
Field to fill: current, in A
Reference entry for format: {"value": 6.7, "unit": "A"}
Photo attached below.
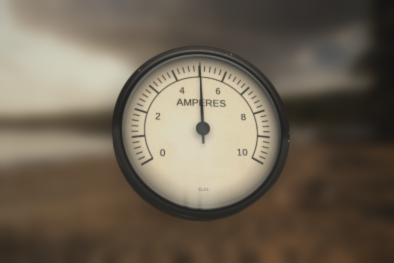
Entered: {"value": 5, "unit": "A"}
